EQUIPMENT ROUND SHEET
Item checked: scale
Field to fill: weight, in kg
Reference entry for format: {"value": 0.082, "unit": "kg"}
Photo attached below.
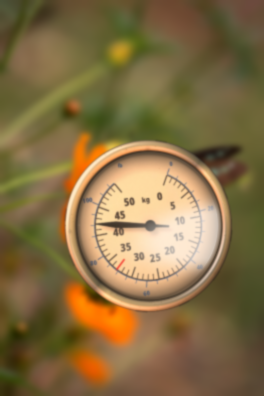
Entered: {"value": 42, "unit": "kg"}
